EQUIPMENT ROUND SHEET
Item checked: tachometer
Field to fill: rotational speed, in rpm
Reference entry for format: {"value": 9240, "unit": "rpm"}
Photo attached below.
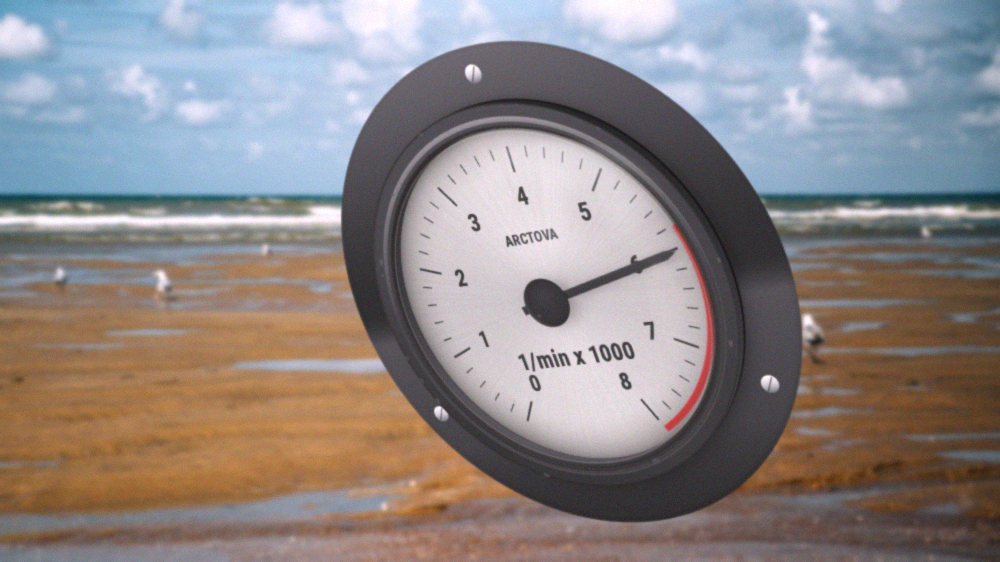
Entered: {"value": 6000, "unit": "rpm"}
